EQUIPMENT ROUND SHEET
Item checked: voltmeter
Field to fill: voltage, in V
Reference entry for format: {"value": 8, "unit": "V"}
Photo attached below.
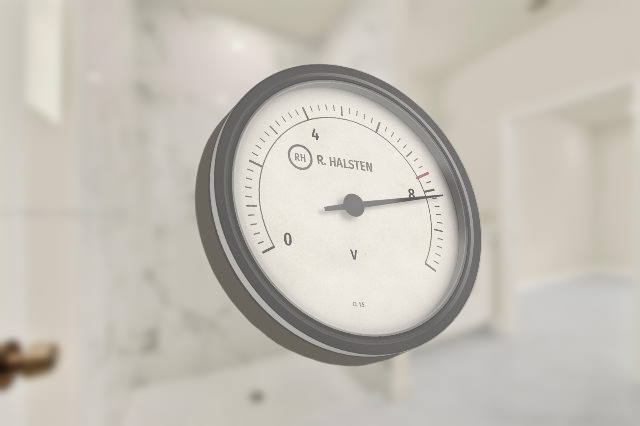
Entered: {"value": 8.2, "unit": "V"}
